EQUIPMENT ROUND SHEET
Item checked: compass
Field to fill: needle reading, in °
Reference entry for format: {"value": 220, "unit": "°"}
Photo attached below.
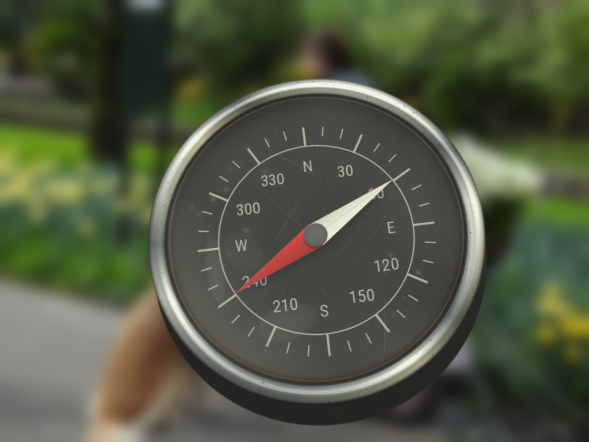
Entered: {"value": 240, "unit": "°"}
